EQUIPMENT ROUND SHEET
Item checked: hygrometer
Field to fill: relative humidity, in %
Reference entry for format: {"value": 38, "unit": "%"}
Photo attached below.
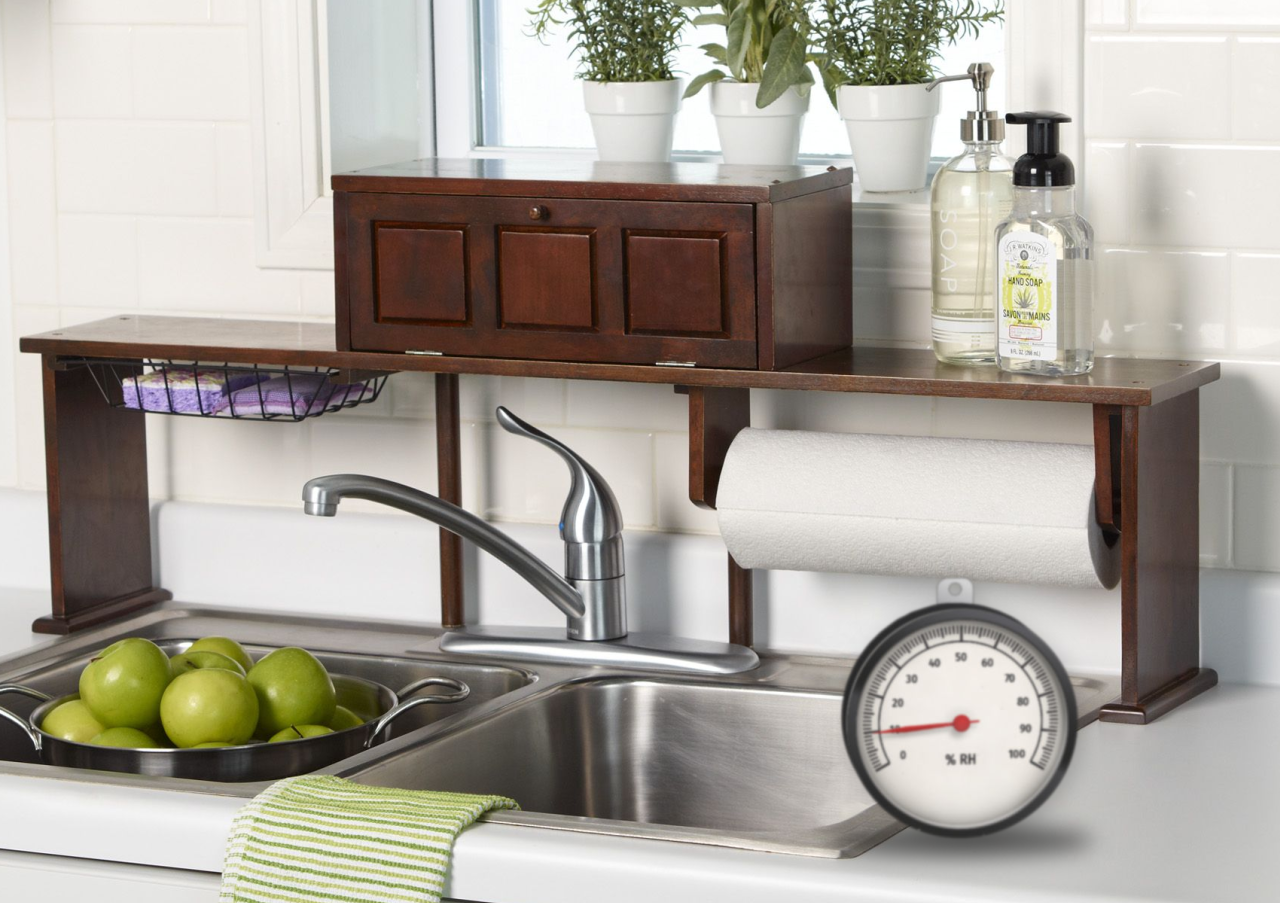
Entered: {"value": 10, "unit": "%"}
